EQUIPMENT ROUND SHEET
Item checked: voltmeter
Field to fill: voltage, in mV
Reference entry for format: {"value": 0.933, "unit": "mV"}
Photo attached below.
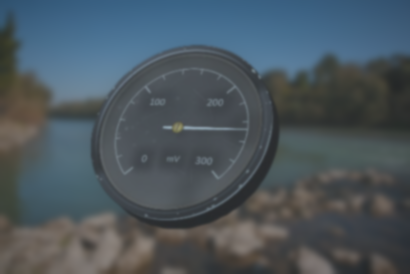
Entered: {"value": 250, "unit": "mV"}
